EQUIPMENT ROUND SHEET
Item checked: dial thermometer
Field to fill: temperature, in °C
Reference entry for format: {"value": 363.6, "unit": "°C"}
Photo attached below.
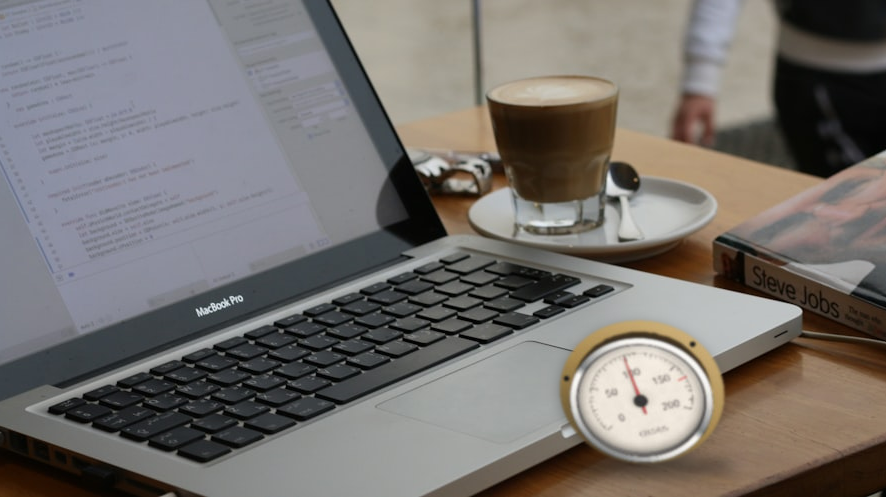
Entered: {"value": 100, "unit": "°C"}
